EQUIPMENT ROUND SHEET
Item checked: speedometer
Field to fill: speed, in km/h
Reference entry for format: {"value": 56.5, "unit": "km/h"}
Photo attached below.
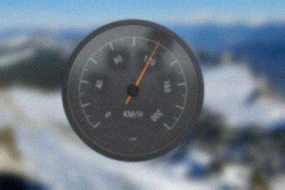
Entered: {"value": 120, "unit": "km/h"}
